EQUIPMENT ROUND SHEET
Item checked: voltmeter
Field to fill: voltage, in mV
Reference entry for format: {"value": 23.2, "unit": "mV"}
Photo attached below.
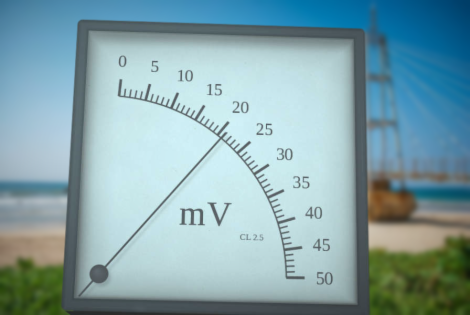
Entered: {"value": 21, "unit": "mV"}
